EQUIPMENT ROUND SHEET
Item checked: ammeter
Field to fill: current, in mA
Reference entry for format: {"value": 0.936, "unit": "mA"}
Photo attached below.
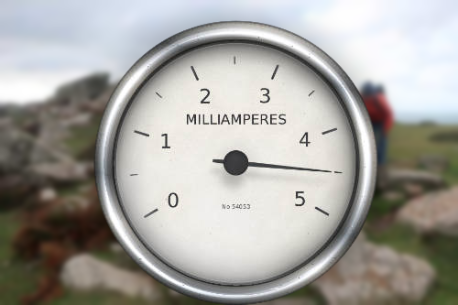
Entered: {"value": 4.5, "unit": "mA"}
